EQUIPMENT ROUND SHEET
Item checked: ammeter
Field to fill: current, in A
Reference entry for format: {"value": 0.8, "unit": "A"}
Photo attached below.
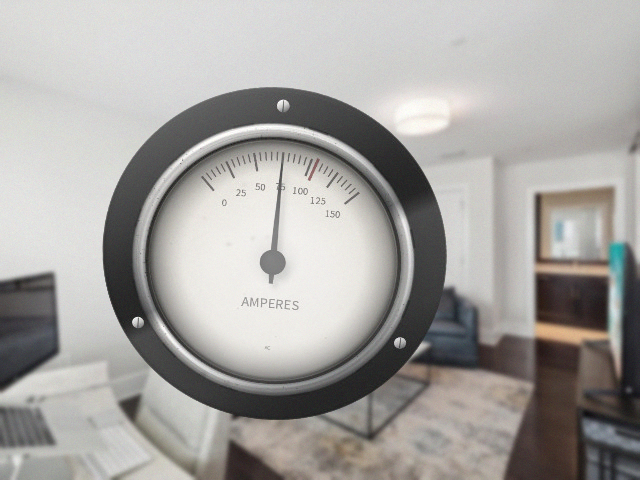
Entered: {"value": 75, "unit": "A"}
